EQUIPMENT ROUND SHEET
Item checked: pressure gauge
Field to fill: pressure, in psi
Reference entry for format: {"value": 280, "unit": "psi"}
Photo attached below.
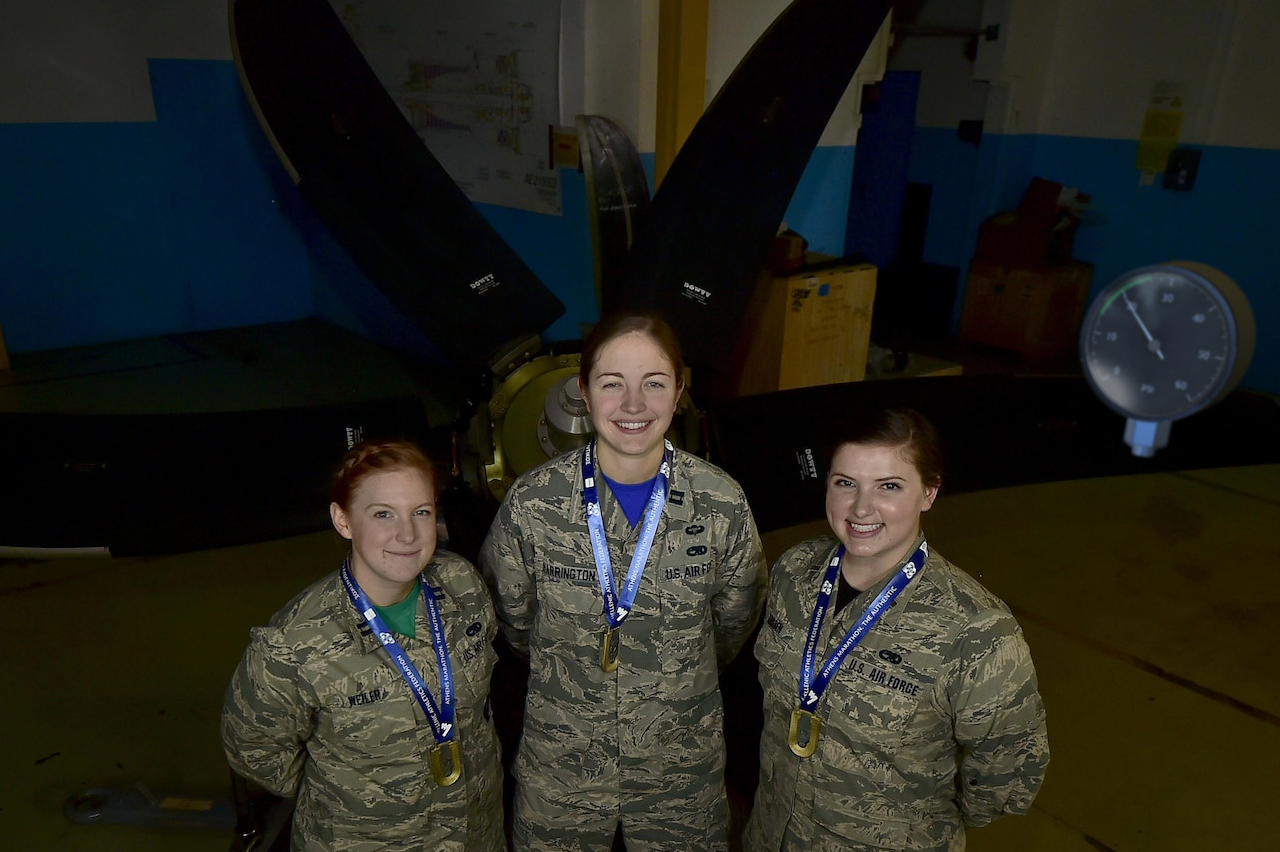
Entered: {"value": 20, "unit": "psi"}
